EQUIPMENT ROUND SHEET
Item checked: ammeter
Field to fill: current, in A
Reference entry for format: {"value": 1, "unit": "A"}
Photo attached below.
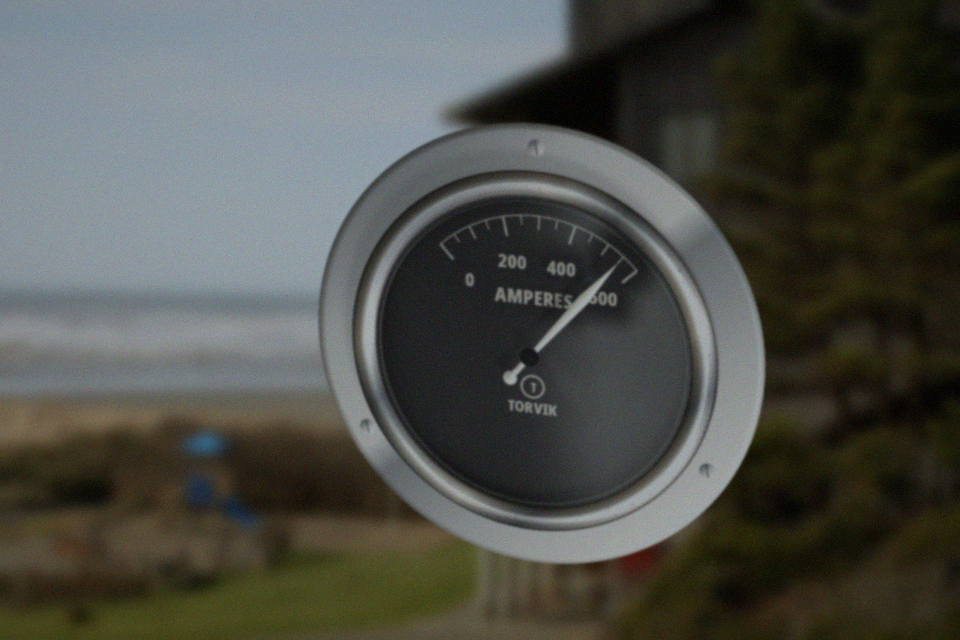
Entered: {"value": 550, "unit": "A"}
